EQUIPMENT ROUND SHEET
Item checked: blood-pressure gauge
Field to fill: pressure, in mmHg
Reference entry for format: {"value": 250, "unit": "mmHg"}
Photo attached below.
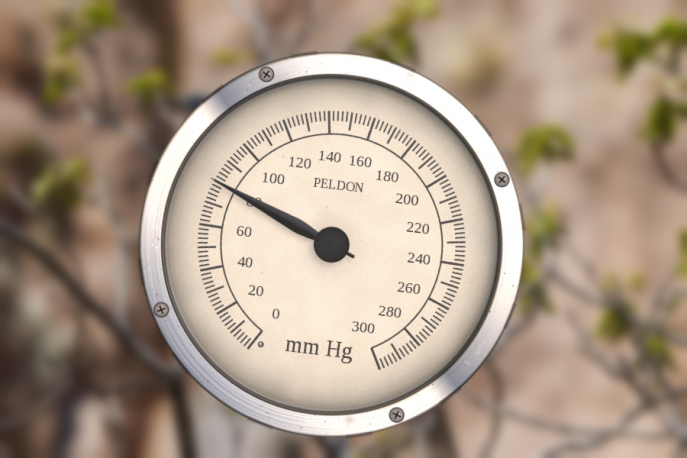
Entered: {"value": 80, "unit": "mmHg"}
